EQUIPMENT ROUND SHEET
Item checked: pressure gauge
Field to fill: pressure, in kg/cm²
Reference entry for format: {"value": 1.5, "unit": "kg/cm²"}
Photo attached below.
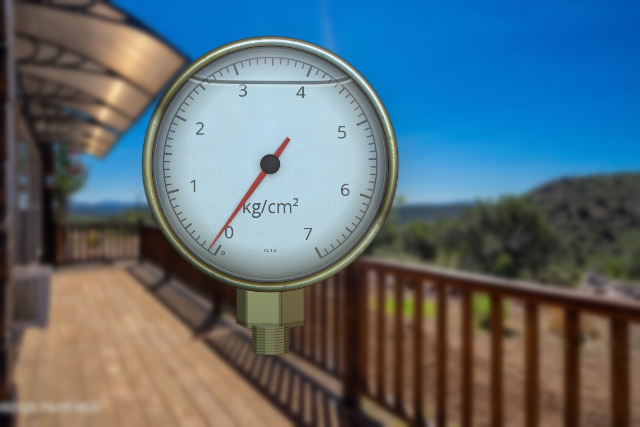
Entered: {"value": 0.1, "unit": "kg/cm²"}
